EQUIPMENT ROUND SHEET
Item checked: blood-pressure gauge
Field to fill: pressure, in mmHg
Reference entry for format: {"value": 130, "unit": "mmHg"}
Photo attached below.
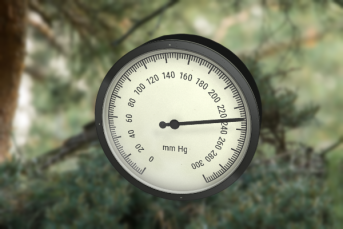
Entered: {"value": 230, "unit": "mmHg"}
